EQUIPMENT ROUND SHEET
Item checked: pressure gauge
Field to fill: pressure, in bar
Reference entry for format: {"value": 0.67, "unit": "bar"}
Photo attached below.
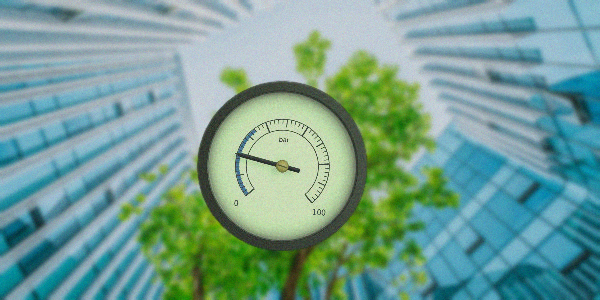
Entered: {"value": 20, "unit": "bar"}
